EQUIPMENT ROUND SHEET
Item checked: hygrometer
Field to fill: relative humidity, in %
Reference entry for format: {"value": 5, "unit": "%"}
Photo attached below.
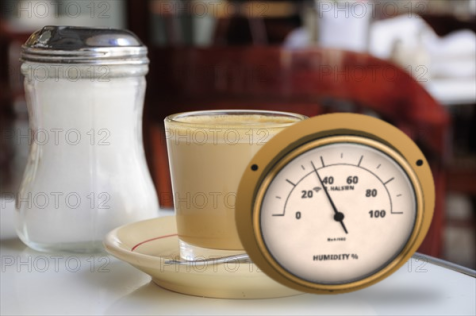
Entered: {"value": 35, "unit": "%"}
